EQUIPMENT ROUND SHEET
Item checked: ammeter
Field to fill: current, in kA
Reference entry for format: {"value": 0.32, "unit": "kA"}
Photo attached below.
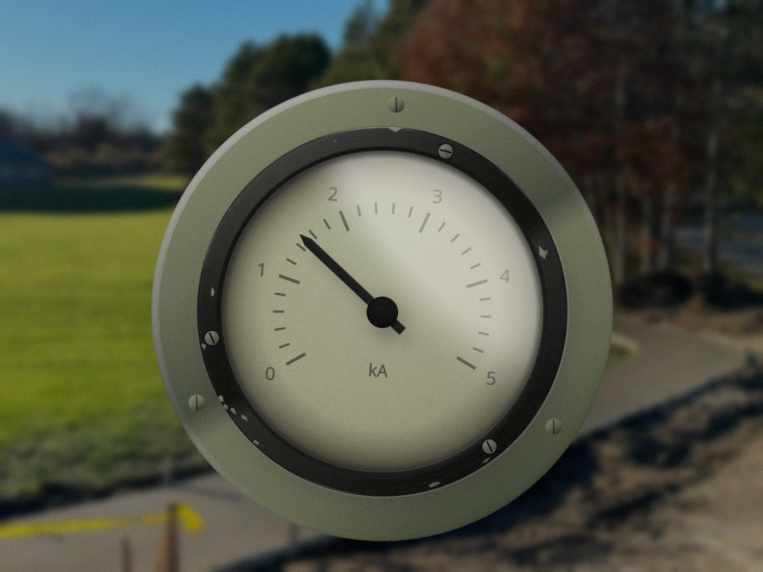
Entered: {"value": 1.5, "unit": "kA"}
